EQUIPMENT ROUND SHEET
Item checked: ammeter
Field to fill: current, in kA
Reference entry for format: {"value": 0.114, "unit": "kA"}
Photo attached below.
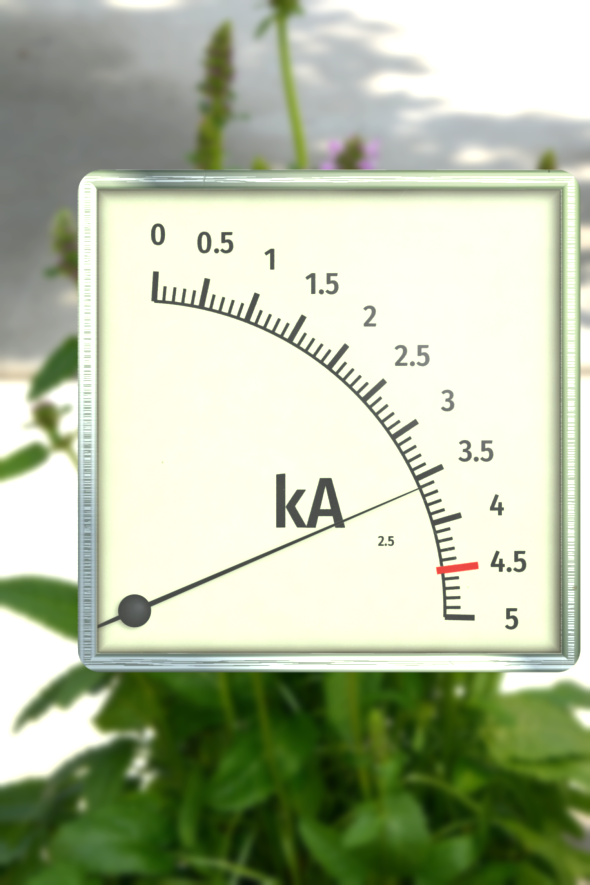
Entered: {"value": 3.6, "unit": "kA"}
